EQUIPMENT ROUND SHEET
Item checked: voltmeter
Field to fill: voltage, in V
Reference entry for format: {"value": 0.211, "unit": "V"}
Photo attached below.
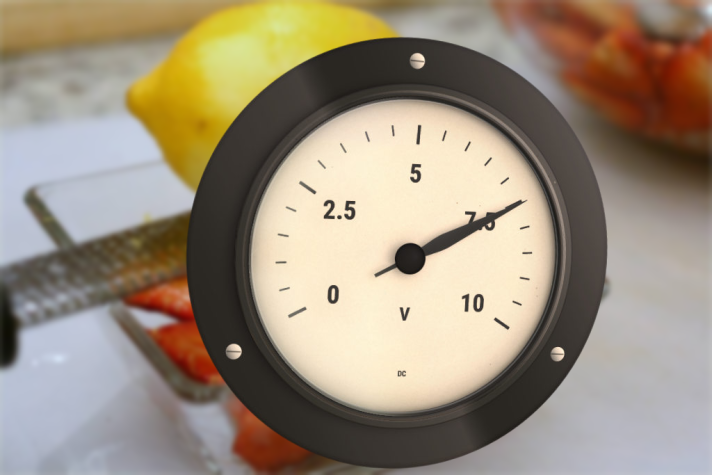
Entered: {"value": 7.5, "unit": "V"}
